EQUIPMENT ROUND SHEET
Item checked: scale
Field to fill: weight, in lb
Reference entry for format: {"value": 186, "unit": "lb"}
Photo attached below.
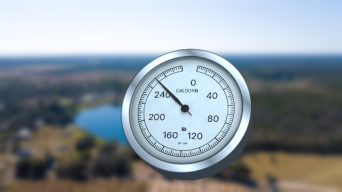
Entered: {"value": 250, "unit": "lb"}
